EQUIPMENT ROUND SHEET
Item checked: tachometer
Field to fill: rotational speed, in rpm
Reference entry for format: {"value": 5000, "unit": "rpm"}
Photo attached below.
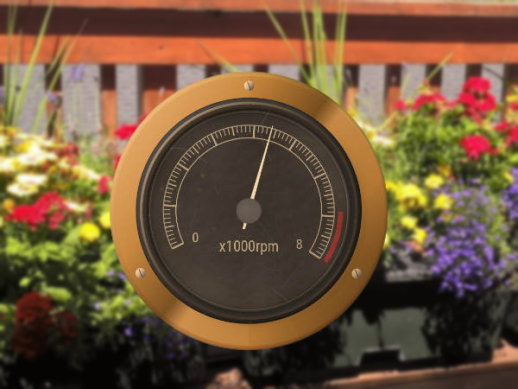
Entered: {"value": 4400, "unit": "rpm"}
